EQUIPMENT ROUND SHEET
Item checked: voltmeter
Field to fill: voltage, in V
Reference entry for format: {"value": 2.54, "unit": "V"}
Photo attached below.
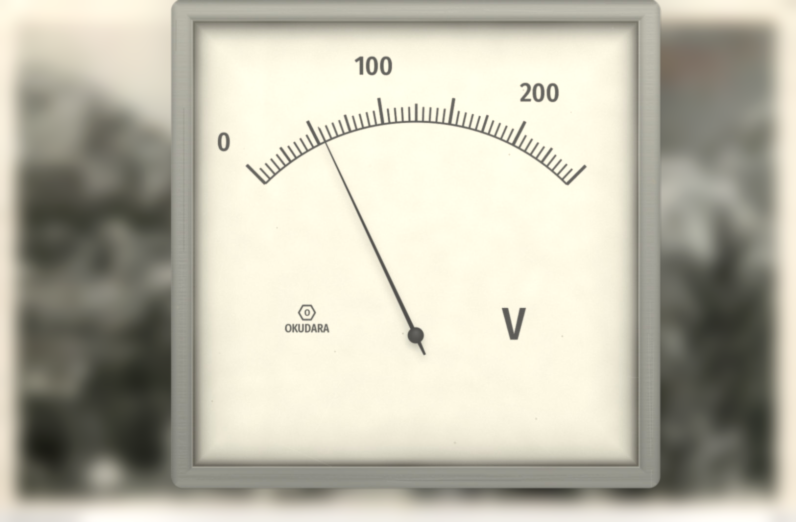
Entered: {"value": 55, "unit": "V"}
